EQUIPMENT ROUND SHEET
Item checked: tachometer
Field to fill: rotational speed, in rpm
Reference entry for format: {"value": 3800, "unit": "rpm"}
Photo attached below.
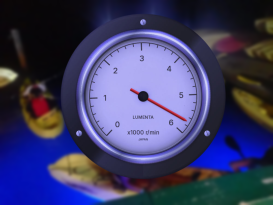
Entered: {"value": 5700, "unit": "rpm"}
